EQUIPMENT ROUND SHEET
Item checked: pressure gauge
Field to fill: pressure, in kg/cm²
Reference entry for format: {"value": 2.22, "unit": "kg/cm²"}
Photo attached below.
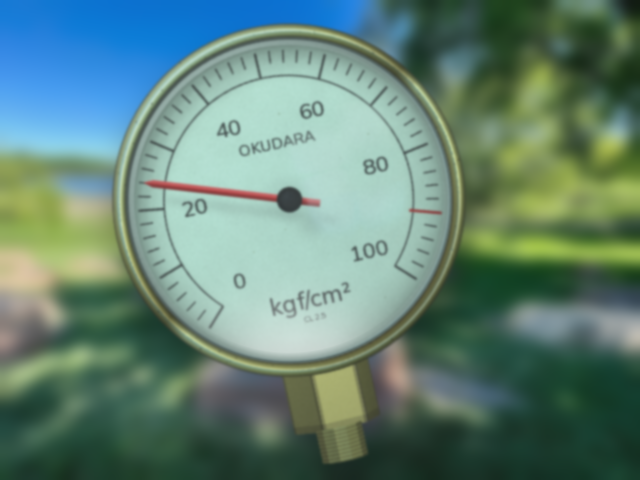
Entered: {"value": 24, "unit": "kg/cm²"}
